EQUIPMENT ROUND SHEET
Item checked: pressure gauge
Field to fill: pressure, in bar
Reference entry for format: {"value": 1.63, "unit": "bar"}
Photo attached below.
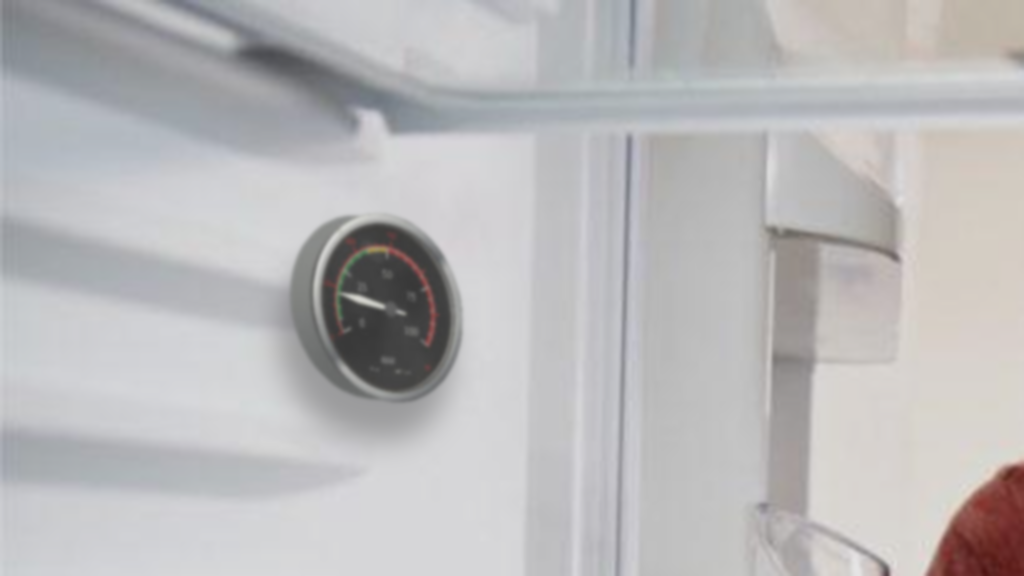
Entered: {"value": 15, "unit": "bar"}
